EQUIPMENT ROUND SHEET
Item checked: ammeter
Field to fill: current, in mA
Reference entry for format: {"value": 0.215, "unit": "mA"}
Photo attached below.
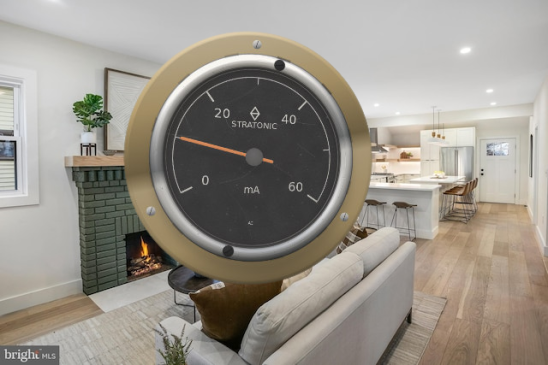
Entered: {"value": 10, "unit": "mA"}
